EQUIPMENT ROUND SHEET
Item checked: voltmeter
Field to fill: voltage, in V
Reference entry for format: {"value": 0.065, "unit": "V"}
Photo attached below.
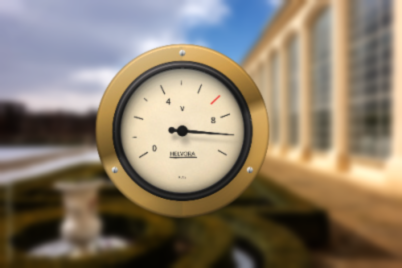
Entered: {"value": 9, "unit": "V"}
